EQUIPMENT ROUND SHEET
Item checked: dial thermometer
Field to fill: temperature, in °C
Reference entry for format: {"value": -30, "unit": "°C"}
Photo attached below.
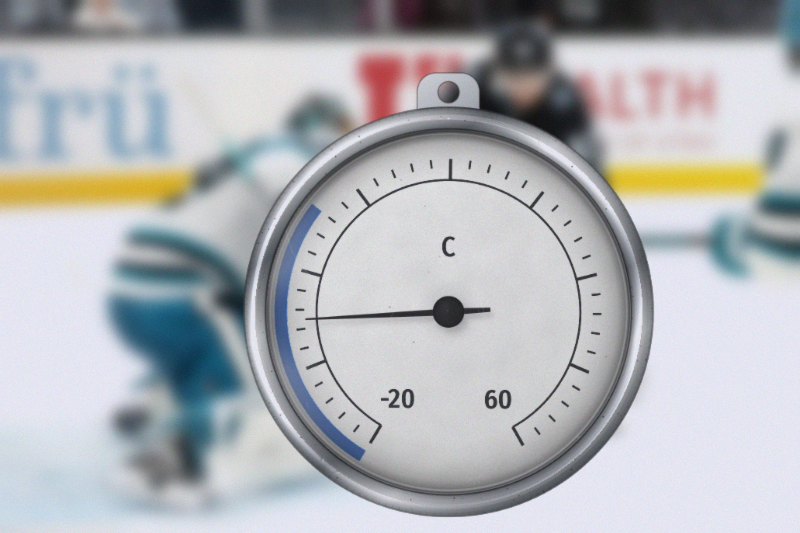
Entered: {"value": -5, "unit": "°C"}
